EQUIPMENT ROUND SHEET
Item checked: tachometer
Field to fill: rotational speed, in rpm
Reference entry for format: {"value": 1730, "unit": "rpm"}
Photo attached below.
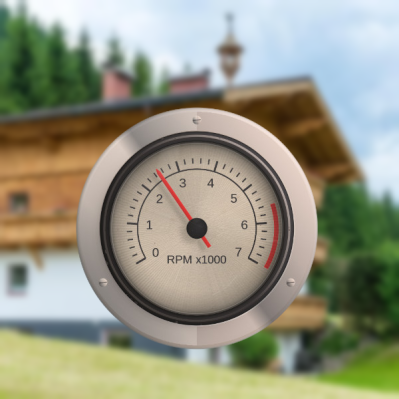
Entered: {"value": 2500, "unit": "rpm"}
